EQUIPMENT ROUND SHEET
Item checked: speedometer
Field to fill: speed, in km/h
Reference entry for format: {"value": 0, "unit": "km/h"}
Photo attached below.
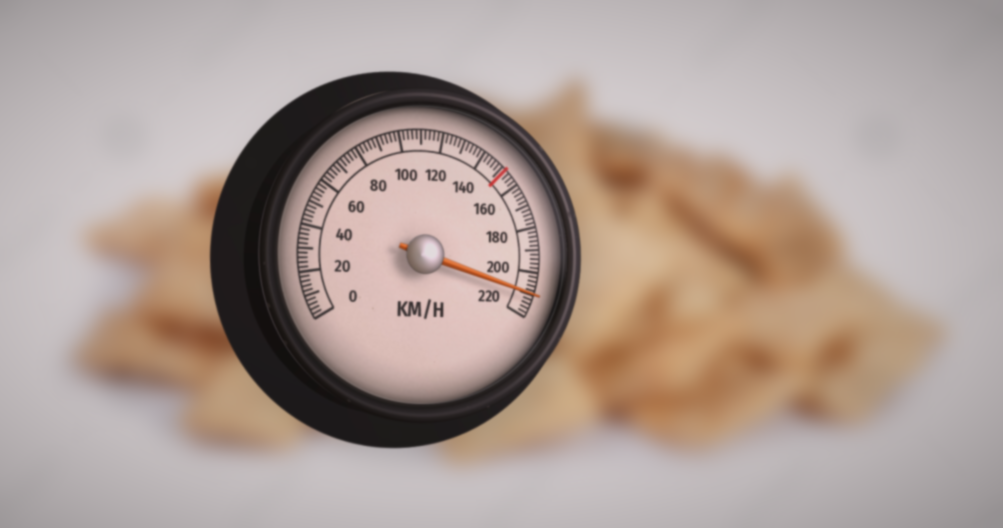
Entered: {"value": 210, "unit": "km/h"}
